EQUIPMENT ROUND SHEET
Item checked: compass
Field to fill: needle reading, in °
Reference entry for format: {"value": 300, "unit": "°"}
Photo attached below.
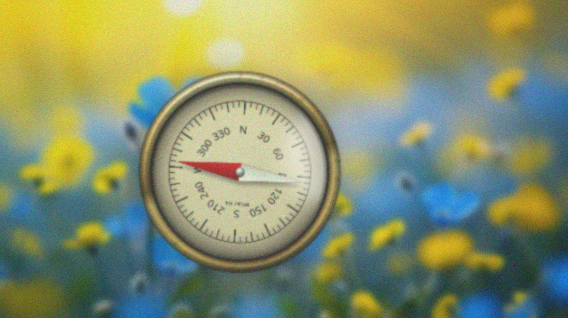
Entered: {"value": 275, "unit": "°"}
